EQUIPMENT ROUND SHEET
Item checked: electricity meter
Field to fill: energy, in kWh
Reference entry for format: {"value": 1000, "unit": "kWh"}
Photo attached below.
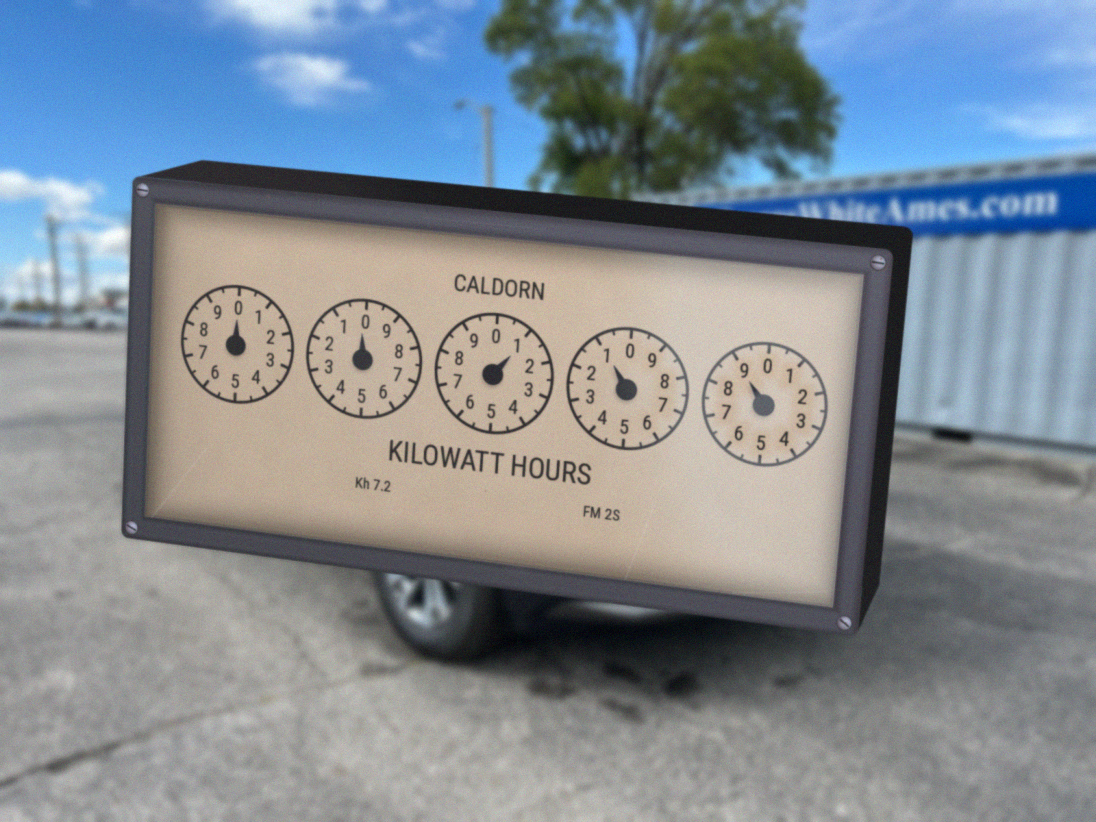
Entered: {"value": 109, "unit": "kWh"}
